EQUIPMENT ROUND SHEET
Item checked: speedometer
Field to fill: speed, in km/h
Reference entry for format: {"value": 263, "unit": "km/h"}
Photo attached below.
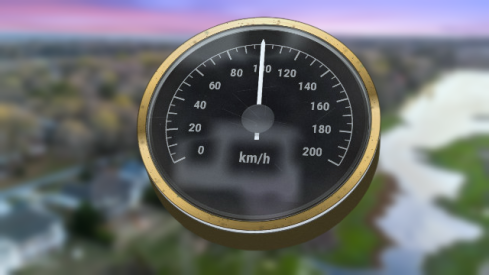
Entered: {"value": 100, "unit": "km/h"}
